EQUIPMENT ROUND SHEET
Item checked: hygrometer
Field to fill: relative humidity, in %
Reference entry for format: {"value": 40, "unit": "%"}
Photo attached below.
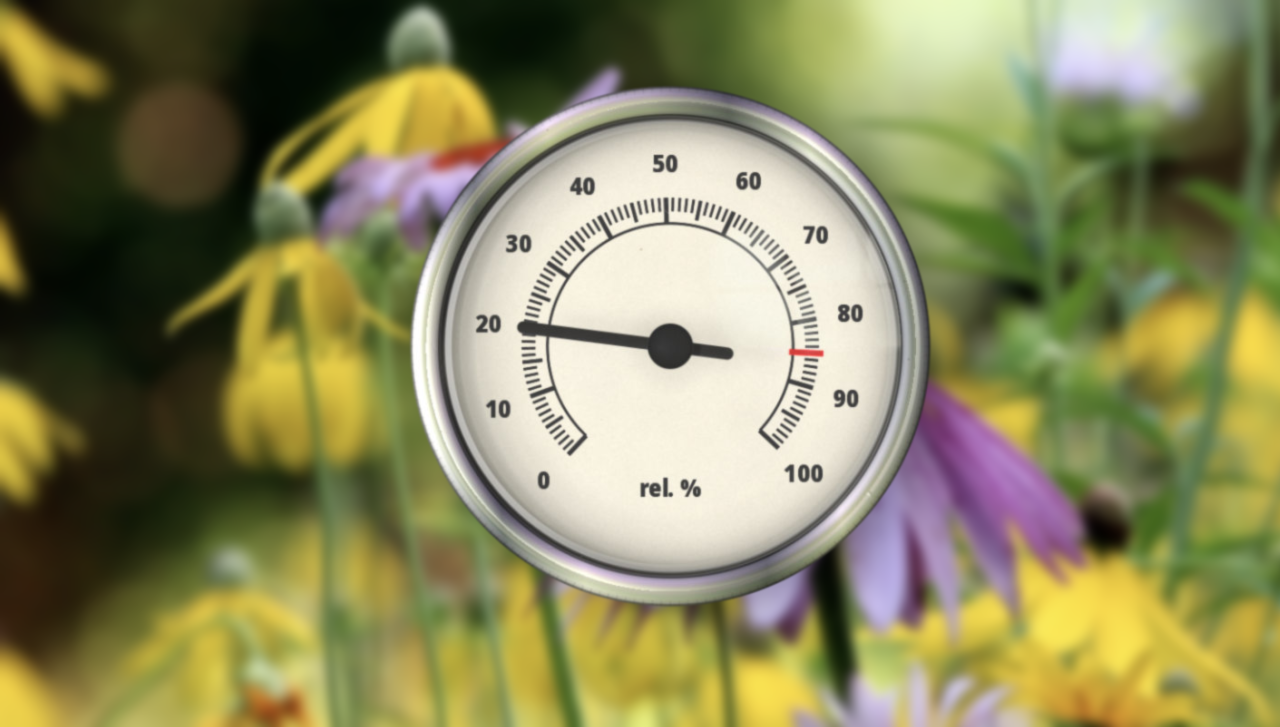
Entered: {"value": 20, "unit": "%"}
